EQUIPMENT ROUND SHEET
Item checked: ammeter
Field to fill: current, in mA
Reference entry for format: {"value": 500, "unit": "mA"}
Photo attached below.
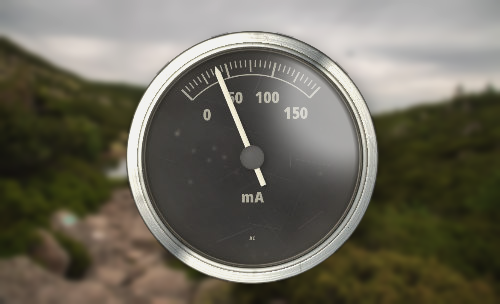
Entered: {"value": 40, "unit": "mA"}
